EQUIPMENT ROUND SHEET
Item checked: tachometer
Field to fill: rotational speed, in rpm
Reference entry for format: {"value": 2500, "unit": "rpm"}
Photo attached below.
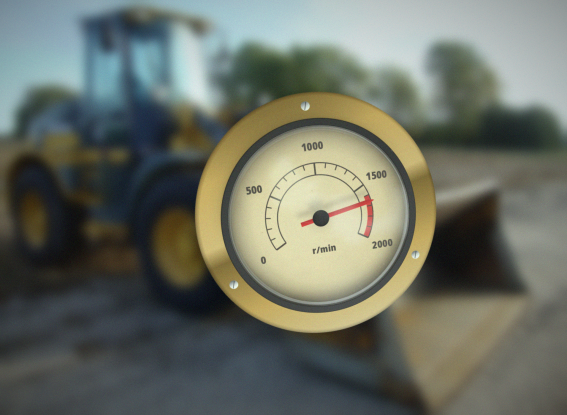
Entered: {"value": 1650, "unit": "rpm"}
